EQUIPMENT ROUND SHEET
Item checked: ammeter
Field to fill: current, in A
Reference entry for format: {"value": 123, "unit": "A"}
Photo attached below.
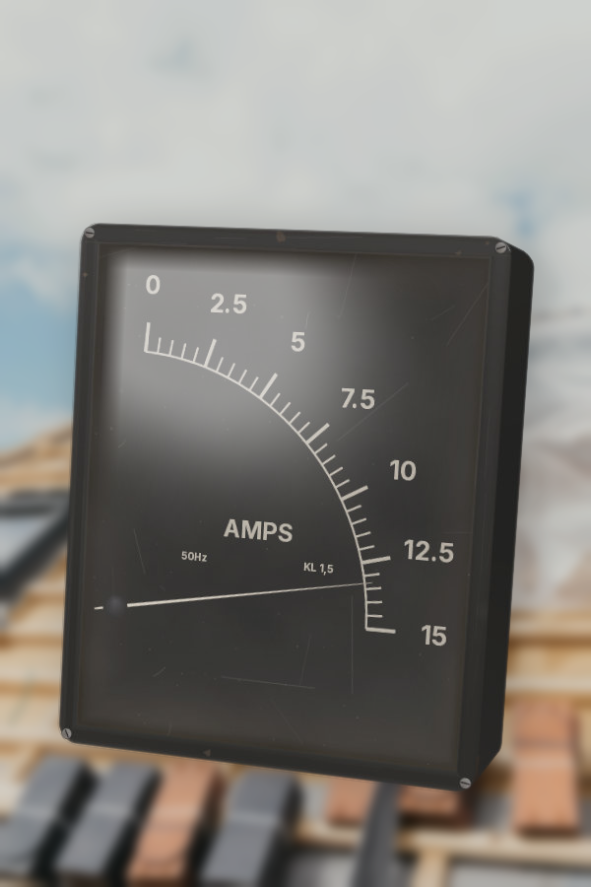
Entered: {"value": 13.25, "unit": "A"}
